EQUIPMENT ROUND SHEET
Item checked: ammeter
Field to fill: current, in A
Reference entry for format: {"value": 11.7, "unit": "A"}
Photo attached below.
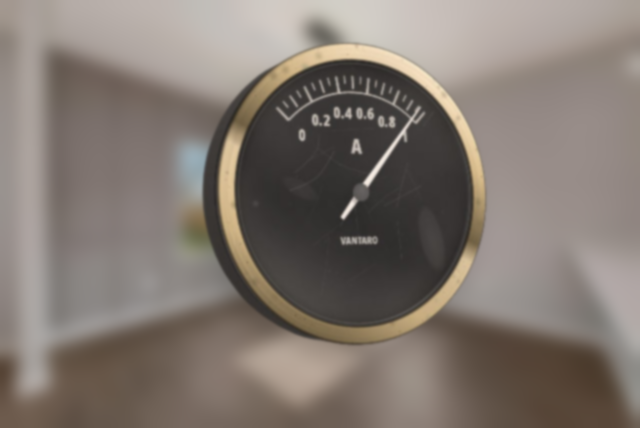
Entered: {"value": 0.95, "unit": "A"}
